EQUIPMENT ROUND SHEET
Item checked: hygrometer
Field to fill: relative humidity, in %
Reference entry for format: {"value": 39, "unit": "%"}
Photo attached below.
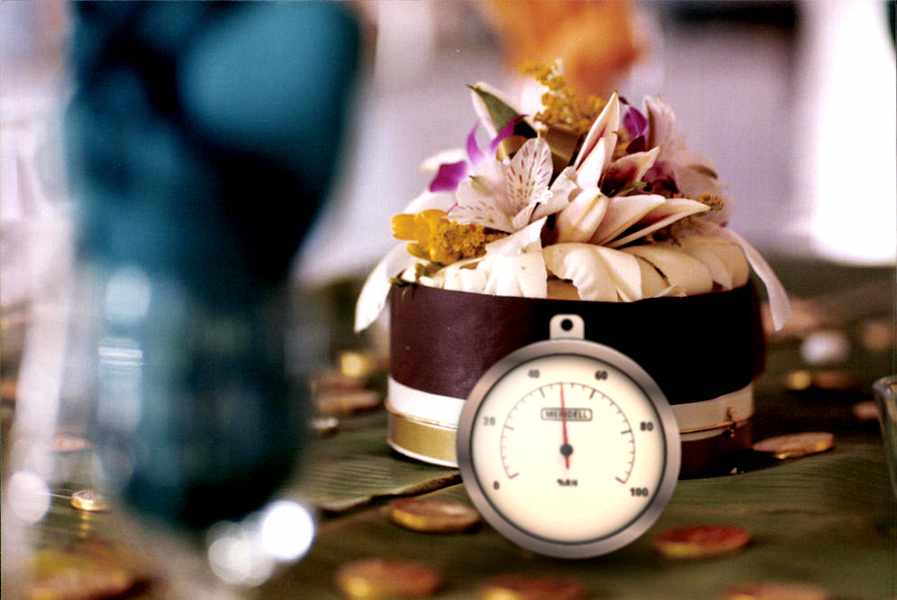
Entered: {"value": 48, "unit": "%"}
